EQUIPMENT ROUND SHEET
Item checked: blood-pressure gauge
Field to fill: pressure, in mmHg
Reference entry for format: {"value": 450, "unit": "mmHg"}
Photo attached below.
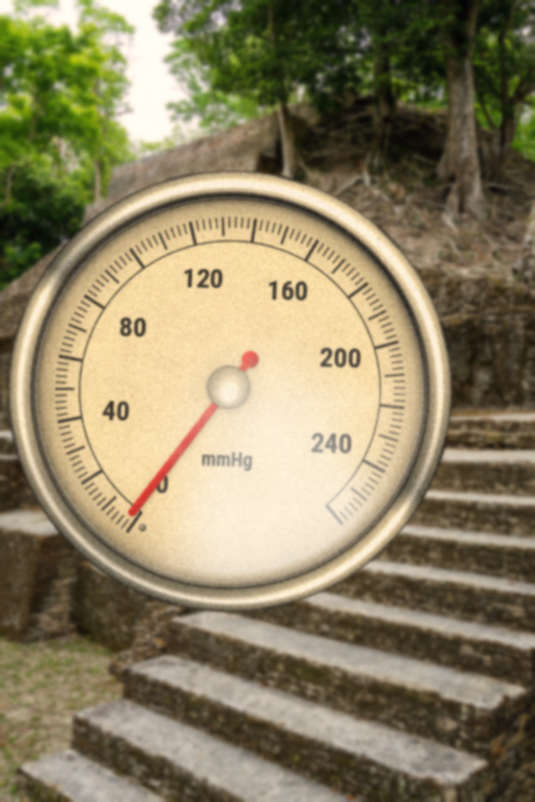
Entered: {"value": 2, "unit": "mmHg"}
